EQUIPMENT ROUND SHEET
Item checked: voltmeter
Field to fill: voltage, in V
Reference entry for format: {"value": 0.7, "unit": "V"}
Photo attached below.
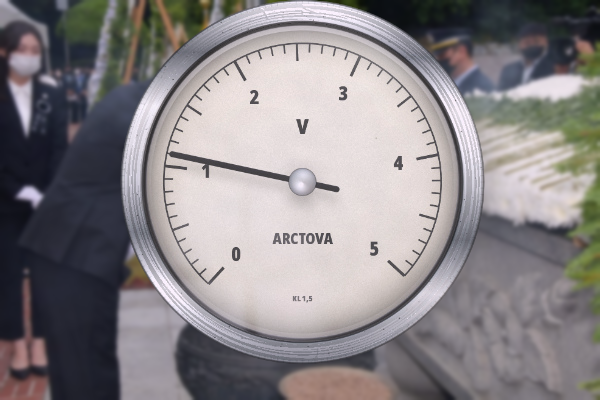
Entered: {"value": 1.1, "unit": "V"}
